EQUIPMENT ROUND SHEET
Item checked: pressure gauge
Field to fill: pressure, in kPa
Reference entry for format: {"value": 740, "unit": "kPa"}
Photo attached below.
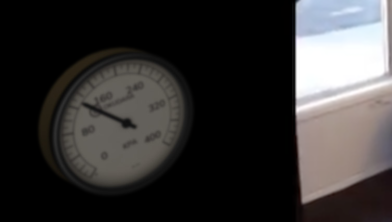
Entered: {"value": 130, "unit": "kPa"}
